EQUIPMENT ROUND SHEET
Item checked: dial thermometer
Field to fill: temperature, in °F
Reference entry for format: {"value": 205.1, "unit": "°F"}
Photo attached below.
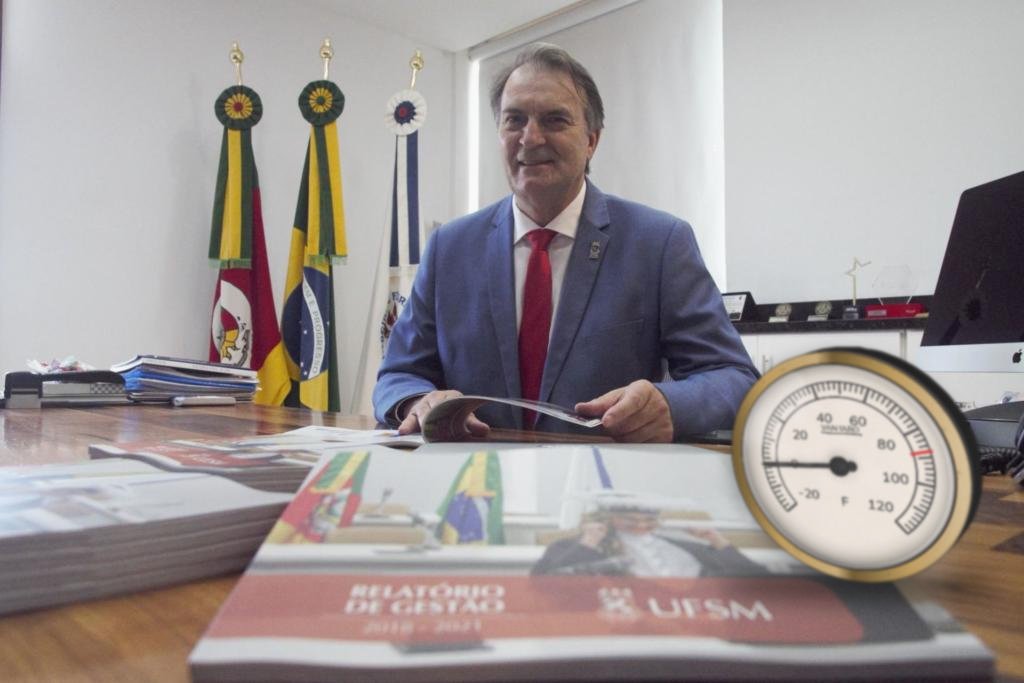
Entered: {"value": 0, "unit": "°F"}
